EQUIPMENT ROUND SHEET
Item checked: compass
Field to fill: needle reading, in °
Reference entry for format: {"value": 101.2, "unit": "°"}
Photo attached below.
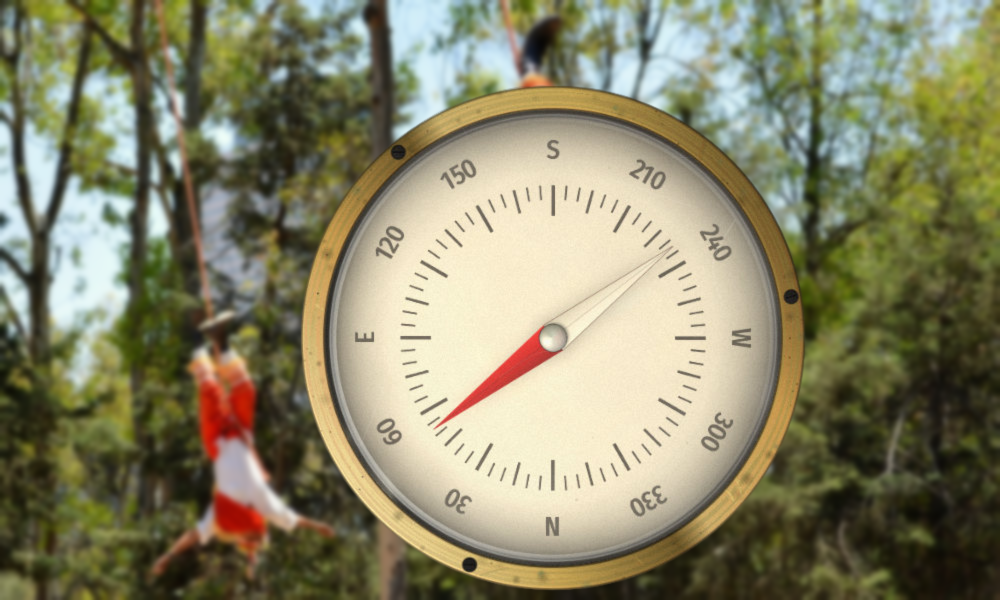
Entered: {"value": 52.5, "unit": "°"}
